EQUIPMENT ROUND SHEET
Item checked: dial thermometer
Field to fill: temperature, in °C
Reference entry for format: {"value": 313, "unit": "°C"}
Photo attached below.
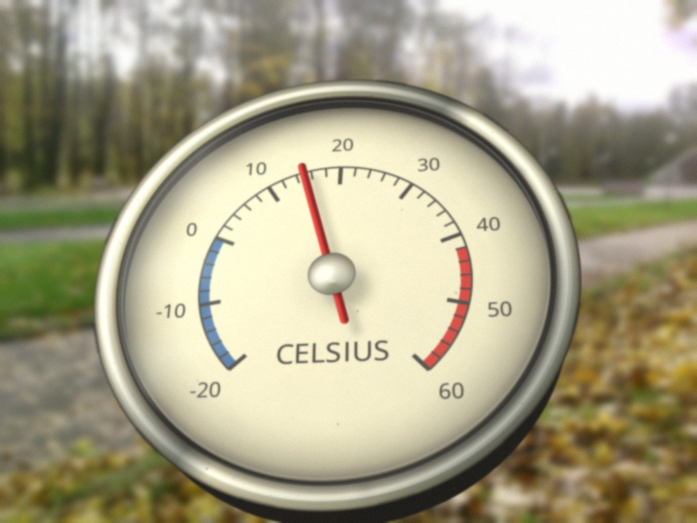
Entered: {"value": 15, "unit": "°C"}
